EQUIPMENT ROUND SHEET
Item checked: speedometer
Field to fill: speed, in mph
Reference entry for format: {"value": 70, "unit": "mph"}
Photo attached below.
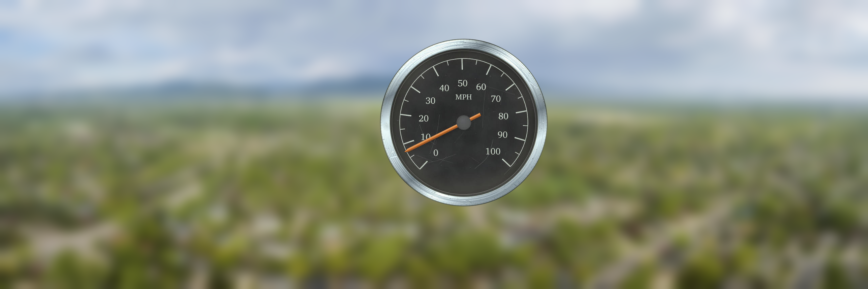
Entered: {"value": 7.5, "unit": "mph"}
